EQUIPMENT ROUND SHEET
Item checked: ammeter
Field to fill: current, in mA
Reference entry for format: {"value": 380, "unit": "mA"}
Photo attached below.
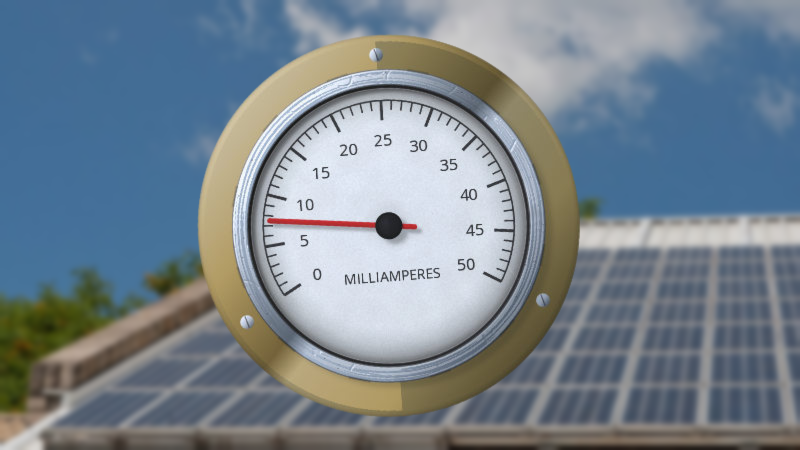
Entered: {"value": 7.5, "unit": "mA"}
